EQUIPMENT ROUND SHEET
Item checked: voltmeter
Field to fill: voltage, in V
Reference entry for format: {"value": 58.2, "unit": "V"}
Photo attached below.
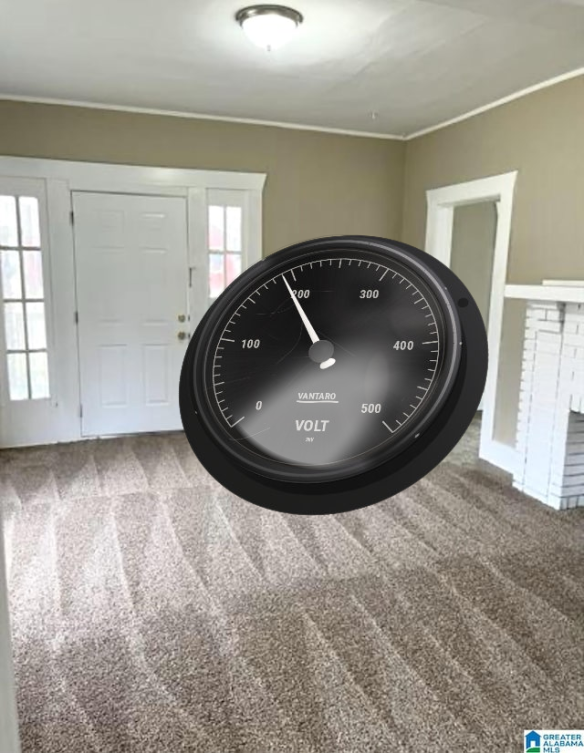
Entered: {"value": 190, "unit": "V"}
